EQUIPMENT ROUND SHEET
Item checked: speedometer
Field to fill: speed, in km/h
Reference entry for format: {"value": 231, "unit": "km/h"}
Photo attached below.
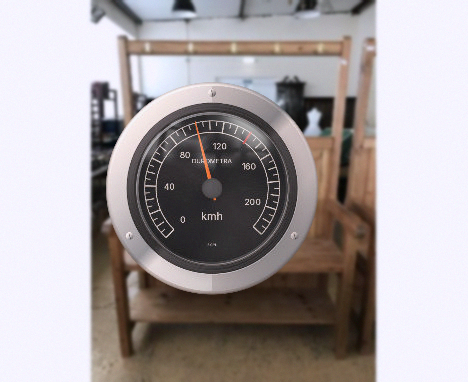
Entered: {"value": 100, "unit": "km/h"}
